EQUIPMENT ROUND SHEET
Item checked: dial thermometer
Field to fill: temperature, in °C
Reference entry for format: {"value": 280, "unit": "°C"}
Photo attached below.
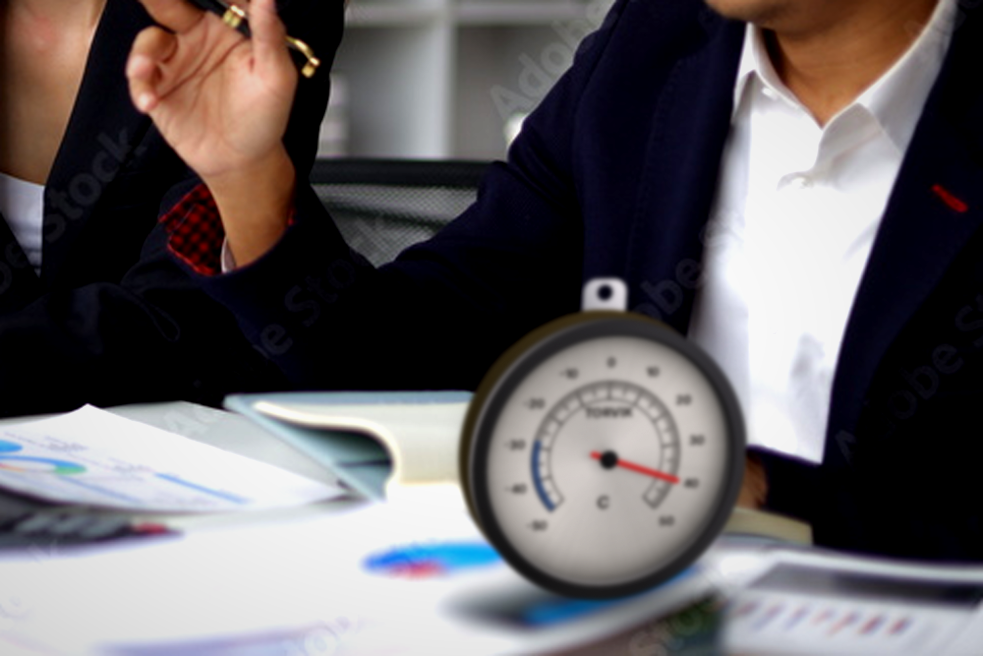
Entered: {"value": 40, "unit": "°C"}
